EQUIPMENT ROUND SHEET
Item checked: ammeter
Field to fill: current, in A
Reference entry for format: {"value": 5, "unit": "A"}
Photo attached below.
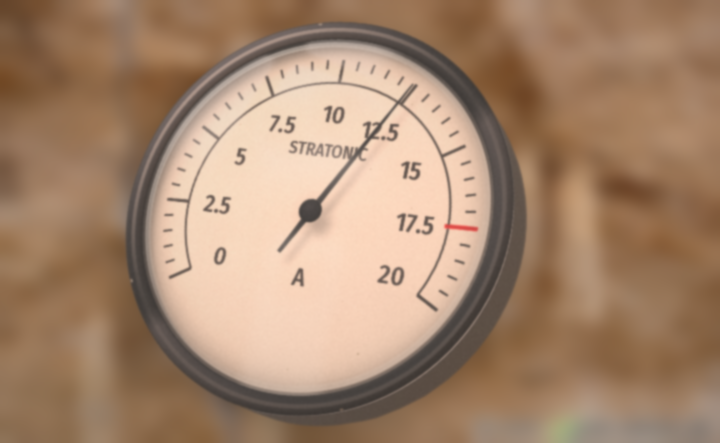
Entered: {"value": 12.5, "unit": "A"}
